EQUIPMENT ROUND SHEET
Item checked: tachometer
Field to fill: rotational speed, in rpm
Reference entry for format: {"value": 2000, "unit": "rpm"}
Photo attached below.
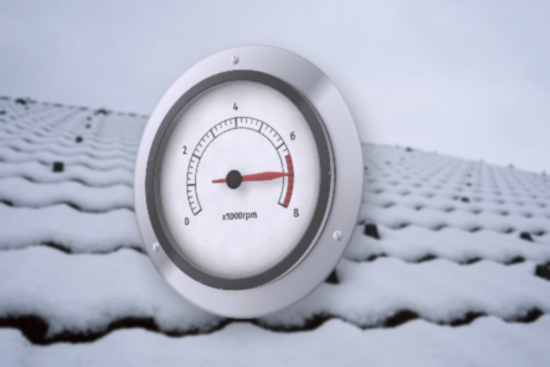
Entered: {"value": 7000, "unit": "rpm"}
